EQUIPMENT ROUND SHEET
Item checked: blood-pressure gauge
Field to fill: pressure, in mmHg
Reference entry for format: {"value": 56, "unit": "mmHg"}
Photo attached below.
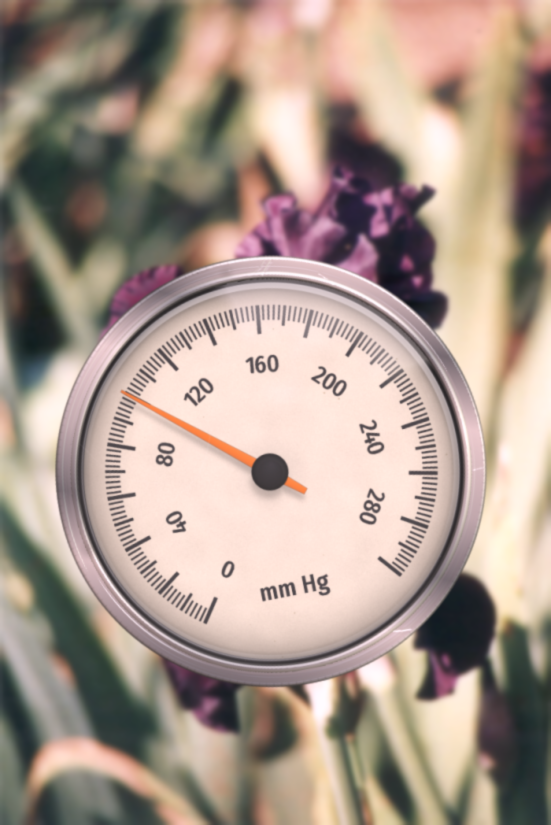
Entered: {"value": 100, "unit": "mmHg"}
